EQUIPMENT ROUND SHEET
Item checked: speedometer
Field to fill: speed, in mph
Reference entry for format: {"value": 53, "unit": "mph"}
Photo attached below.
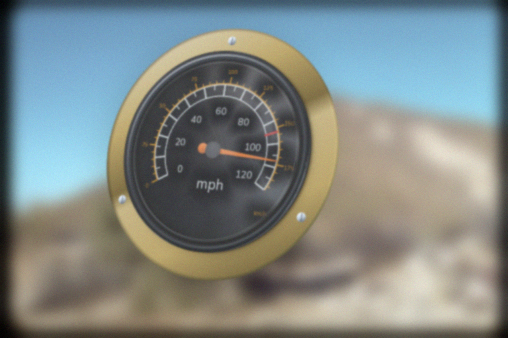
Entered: {"value": 107.5, "unit": "mph"}
